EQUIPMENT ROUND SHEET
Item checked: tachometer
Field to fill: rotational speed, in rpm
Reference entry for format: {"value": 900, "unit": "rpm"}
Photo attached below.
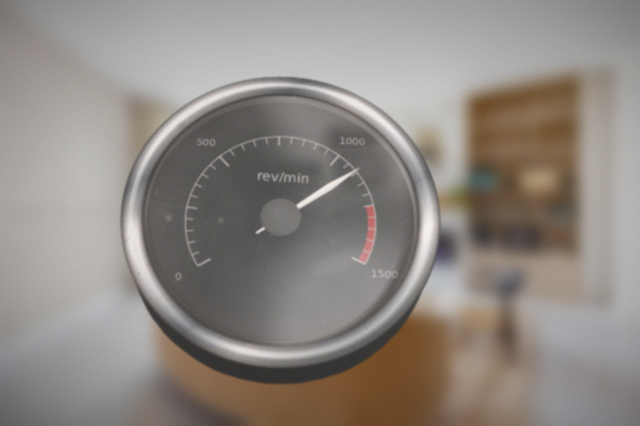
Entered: {"value": 1100, "unit": "rpm"}
